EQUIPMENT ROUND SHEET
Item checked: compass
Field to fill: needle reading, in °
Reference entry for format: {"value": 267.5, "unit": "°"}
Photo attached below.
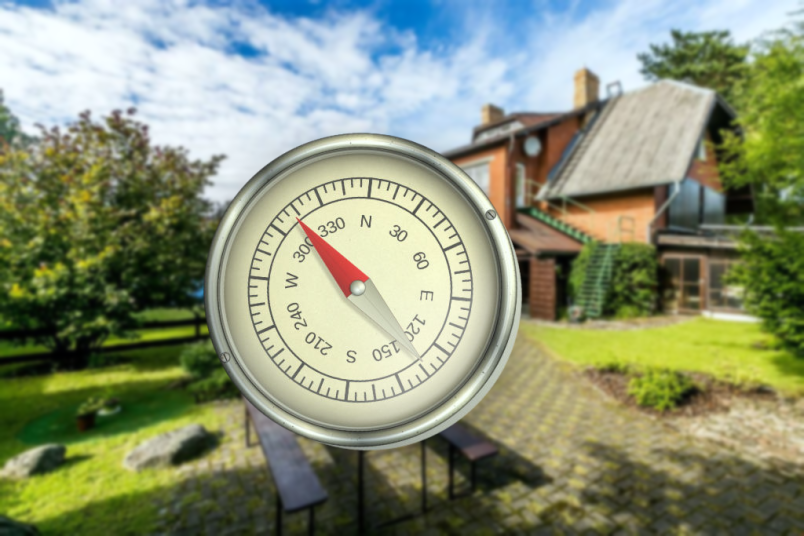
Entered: {"value": 312.5, "unit": "°"}
